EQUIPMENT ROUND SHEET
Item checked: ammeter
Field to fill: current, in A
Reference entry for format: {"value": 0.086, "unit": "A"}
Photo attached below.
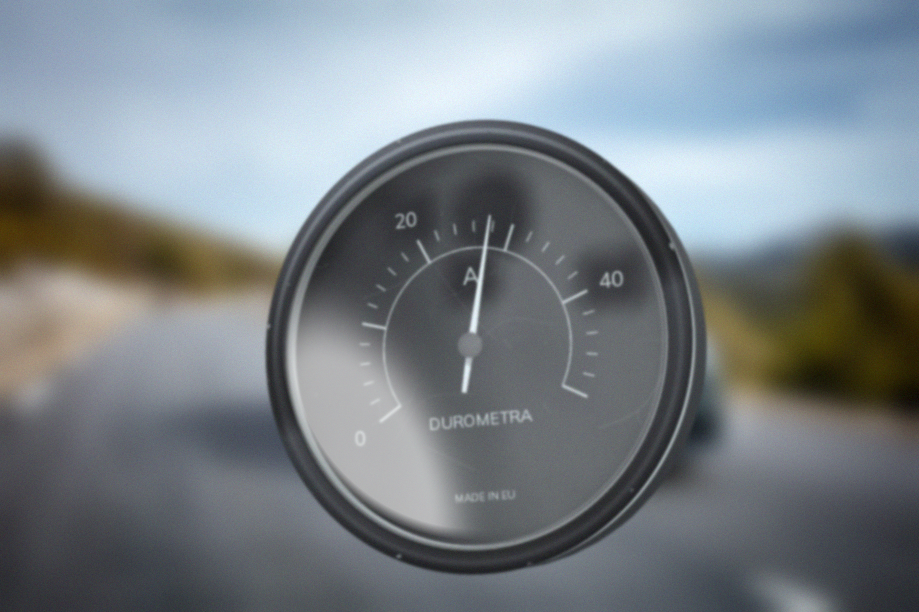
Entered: {"value": 28, "unit": "A"}
